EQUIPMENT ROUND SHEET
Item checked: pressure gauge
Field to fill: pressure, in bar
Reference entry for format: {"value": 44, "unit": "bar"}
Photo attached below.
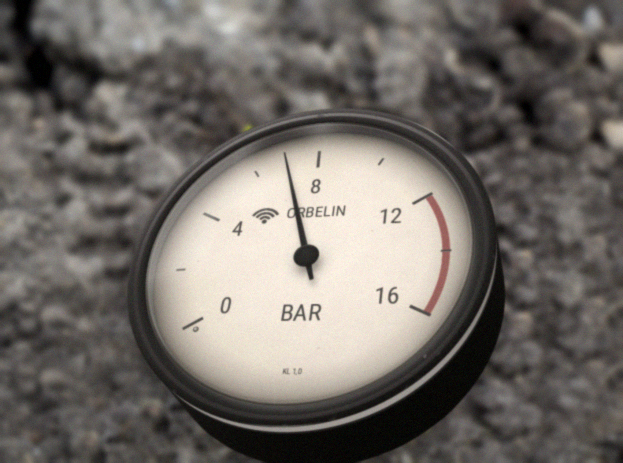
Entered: {"value": 7, "unit": "bar"}
